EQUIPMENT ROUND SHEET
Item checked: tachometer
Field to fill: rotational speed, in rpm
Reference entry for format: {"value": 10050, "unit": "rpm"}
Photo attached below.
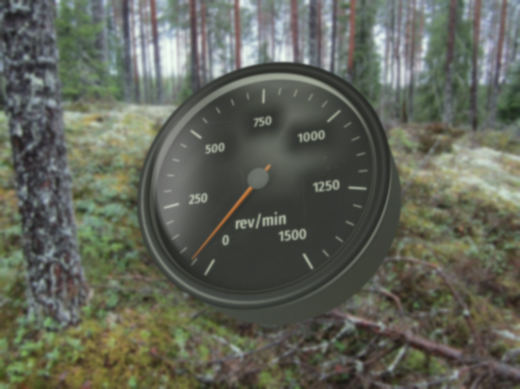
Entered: {"value": 50, "unit": "rpm"}
